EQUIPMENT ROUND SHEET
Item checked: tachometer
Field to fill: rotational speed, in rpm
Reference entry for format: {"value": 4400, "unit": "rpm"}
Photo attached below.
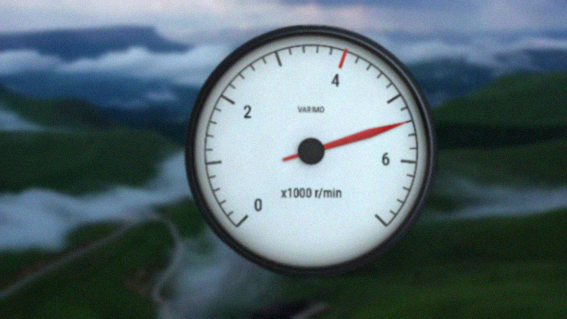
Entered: {"value": 5400, "unit": "rpm"}
